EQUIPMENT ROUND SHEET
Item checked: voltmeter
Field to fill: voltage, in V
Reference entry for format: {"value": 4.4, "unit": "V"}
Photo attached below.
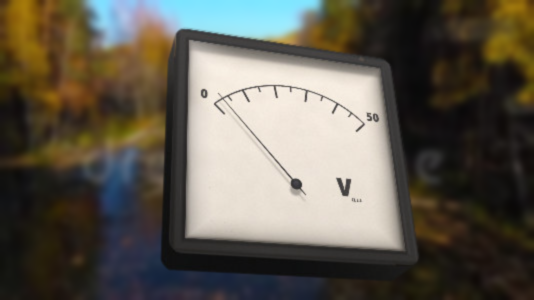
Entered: {"value": 2.5, "unit": "V"}
